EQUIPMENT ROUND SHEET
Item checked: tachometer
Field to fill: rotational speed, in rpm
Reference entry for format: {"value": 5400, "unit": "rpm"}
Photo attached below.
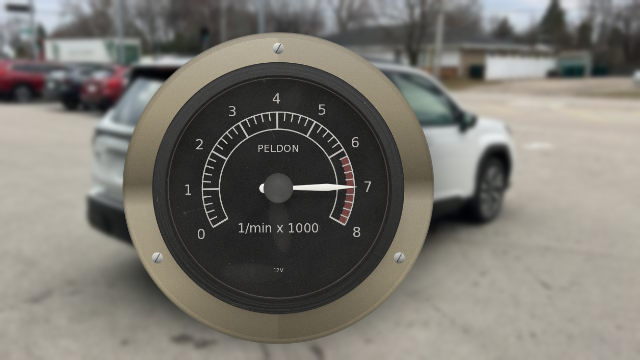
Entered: {"value": 7000, "unit": "rpm"}
